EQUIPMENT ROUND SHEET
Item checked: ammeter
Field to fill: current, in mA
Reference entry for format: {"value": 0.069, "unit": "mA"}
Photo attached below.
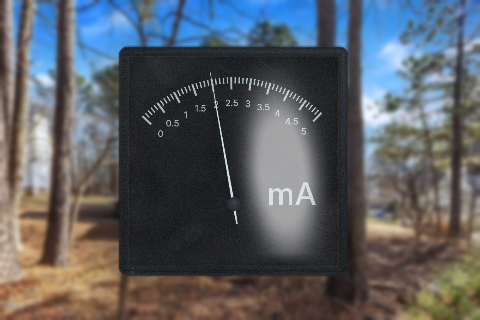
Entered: {"value": 2, "unit": "mA"}
